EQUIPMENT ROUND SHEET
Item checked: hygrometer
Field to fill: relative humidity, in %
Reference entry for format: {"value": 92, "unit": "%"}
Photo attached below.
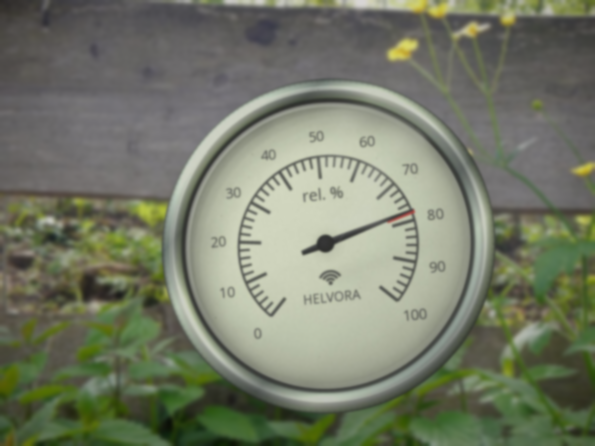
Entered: {"value": 78, "unit": "%"}
